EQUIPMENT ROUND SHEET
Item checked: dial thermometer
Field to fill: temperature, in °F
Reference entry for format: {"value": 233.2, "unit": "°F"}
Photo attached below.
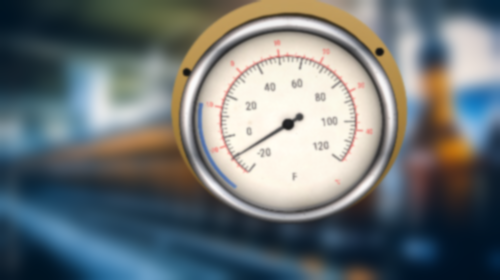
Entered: {"value": -10, "unit": "°F"}
